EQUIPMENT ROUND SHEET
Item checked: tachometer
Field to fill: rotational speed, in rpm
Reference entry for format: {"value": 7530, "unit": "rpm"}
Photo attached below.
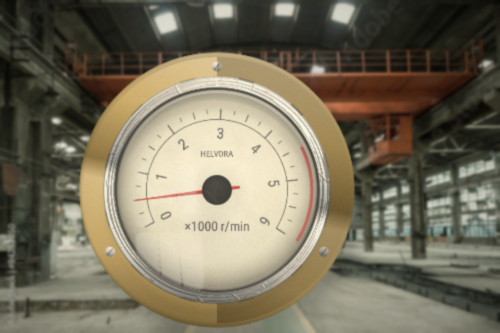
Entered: {"value": 500, "unit": "rpm"}
